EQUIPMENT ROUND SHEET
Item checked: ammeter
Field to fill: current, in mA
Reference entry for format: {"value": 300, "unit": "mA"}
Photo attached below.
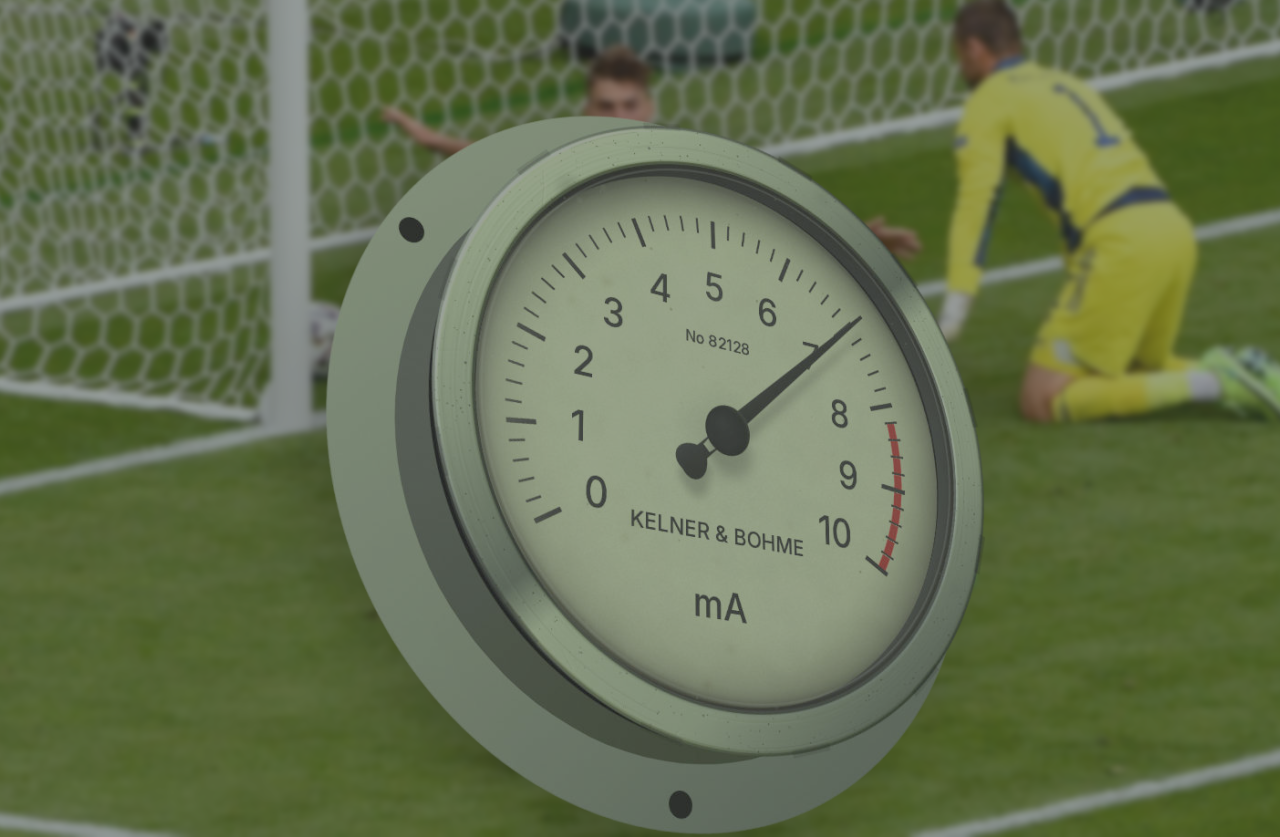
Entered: {"value": 7, "unit": "mA"}
